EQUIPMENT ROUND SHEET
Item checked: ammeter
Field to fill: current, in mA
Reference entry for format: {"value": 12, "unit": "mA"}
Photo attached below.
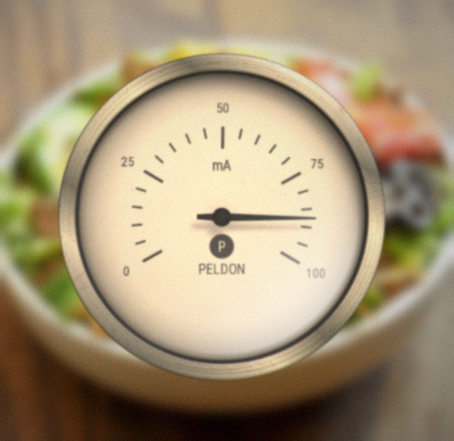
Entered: {"value": 87.5, "unit": "mA"}
